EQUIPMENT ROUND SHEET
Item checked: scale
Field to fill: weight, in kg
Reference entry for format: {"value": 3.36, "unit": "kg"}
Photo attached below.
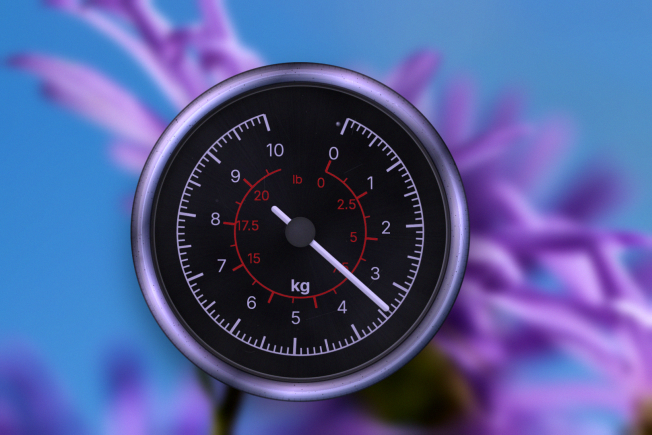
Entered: {"value": 3.4, "unit": "kg"}
